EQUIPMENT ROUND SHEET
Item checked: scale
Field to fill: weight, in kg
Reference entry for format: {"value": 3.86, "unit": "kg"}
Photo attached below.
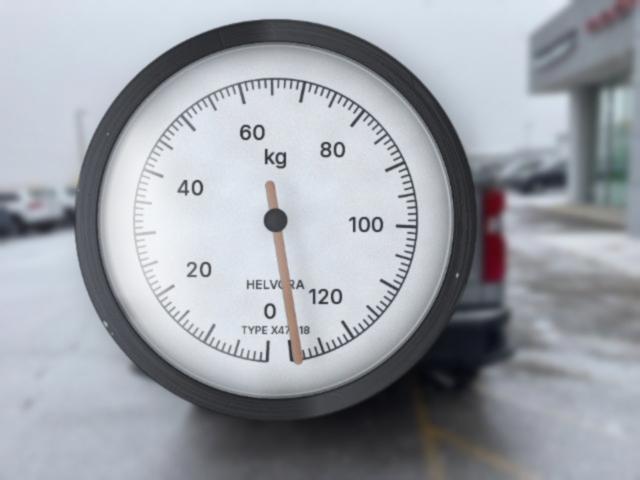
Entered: {"value": 129, "unit": "kg"}
